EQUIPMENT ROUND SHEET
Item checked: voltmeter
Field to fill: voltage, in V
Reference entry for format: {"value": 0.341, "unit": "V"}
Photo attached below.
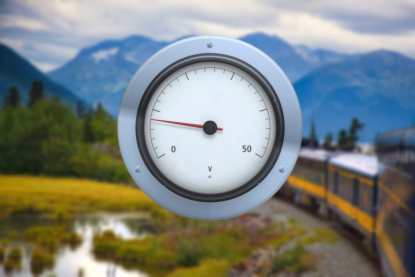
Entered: {"value": 8, "unit": "V"}
